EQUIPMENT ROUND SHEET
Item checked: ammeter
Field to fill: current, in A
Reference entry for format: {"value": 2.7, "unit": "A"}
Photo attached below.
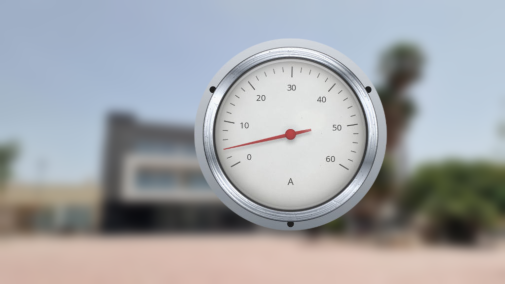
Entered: {"value": 4, "unit": "A"}
